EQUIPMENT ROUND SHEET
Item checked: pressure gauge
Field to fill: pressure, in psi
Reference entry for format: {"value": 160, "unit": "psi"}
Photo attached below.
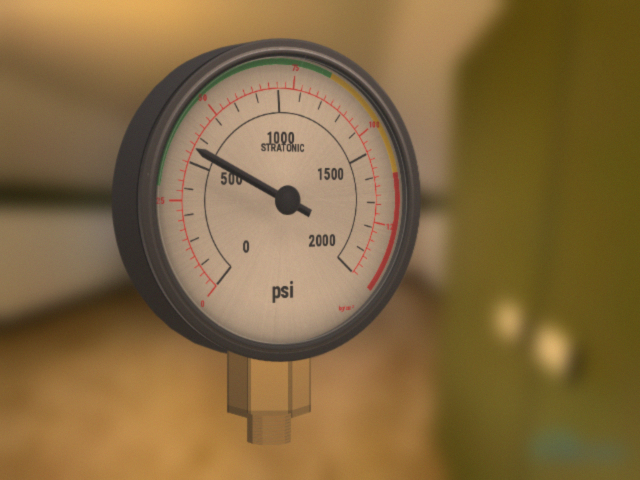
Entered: {"value": 550, "unit": "psi"}
